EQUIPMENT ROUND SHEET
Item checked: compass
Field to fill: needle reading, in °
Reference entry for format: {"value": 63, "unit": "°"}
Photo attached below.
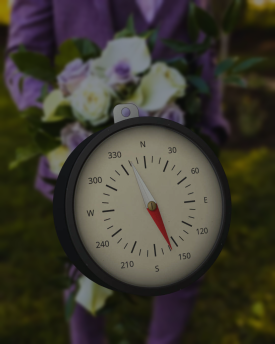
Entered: {"value": 160, "unit": "°"}
